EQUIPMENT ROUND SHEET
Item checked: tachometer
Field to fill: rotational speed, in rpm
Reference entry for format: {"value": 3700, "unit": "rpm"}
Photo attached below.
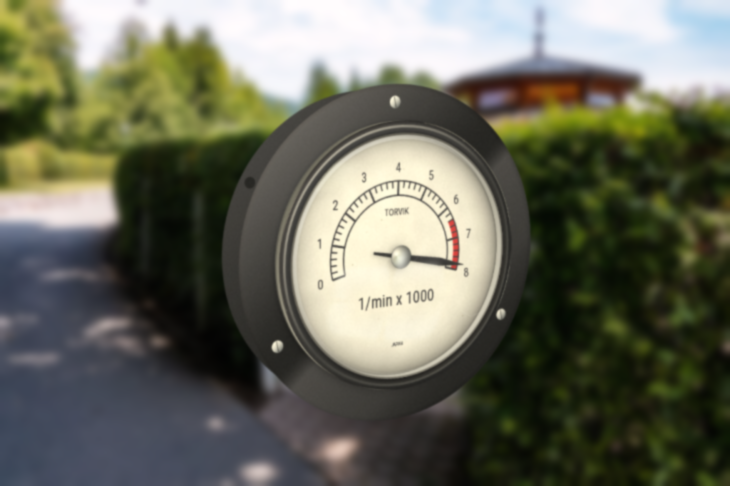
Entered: {"value": 7800, "unit": "rpm"}
